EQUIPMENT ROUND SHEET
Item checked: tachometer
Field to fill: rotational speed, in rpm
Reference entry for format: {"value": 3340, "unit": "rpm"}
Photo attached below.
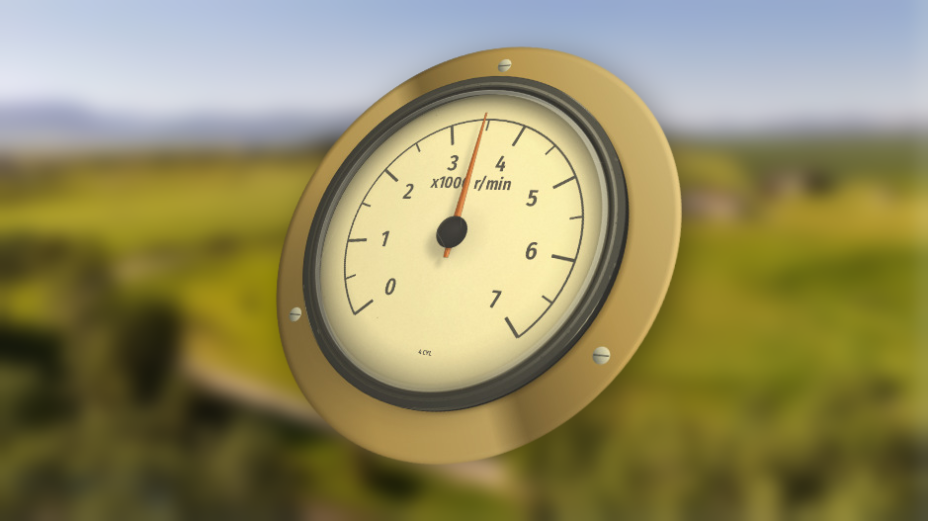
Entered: {"value": 3500, "unit": "rpm"}
